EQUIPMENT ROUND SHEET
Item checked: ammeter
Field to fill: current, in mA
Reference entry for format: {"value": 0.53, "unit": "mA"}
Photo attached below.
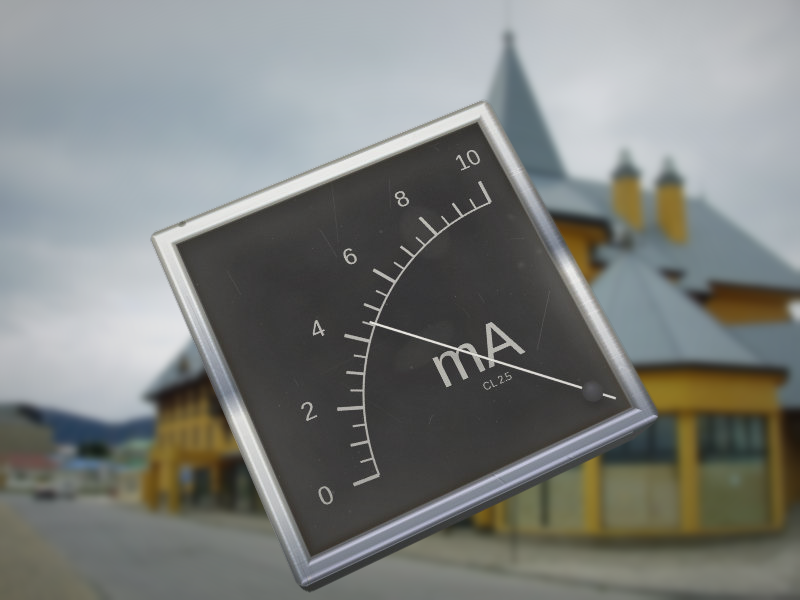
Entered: {"value": 4.5, "unit": "mA"}
